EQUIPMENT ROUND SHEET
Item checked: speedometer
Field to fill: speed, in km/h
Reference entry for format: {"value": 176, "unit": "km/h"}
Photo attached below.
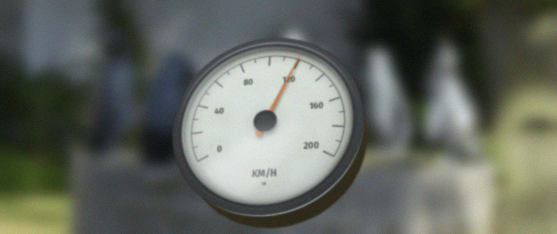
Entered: {"value": 120, "unit": "km/h"}
